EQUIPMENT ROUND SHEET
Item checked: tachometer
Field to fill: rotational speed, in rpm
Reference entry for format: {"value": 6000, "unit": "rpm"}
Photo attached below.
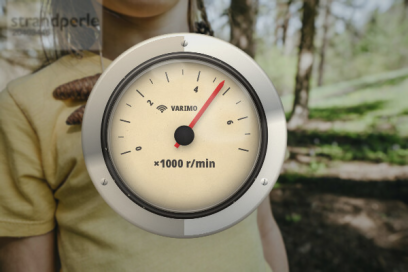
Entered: {"value": 4750, "unit": "rpm"}
